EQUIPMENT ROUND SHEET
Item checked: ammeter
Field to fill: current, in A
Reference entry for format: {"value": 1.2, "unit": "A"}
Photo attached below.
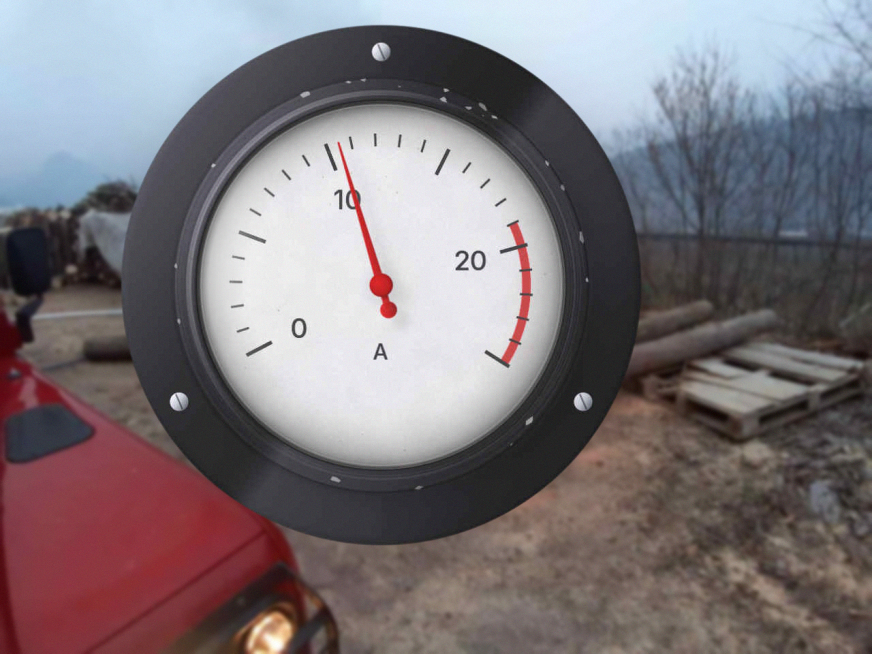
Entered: {"value": 10.5, "unit": "A"}
